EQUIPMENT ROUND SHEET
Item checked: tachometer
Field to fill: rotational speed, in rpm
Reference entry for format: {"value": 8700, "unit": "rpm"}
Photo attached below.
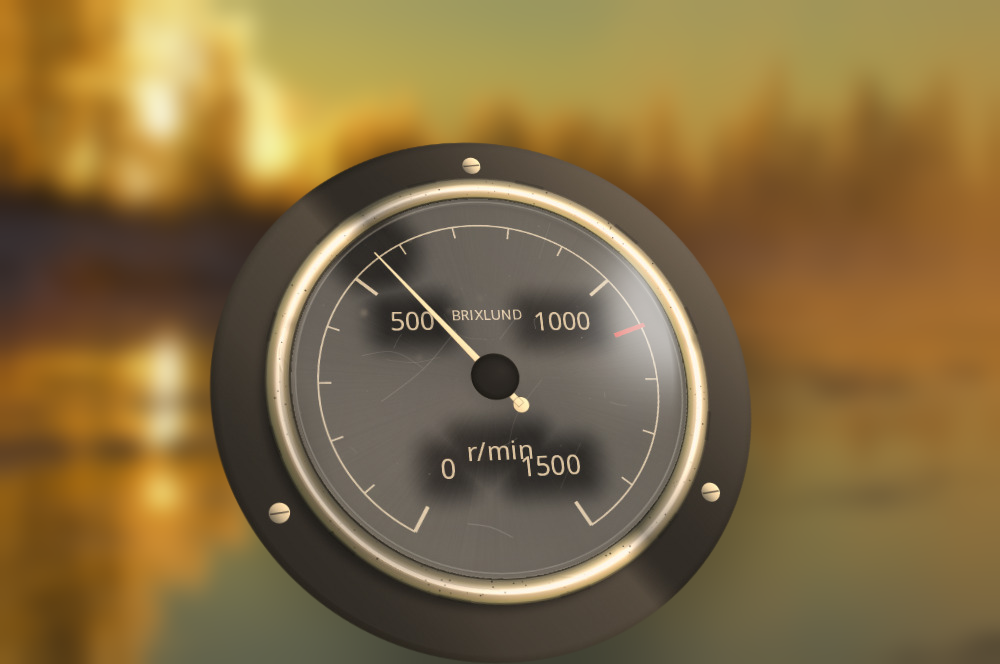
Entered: {"value": 550, "unit": "rpm"}
